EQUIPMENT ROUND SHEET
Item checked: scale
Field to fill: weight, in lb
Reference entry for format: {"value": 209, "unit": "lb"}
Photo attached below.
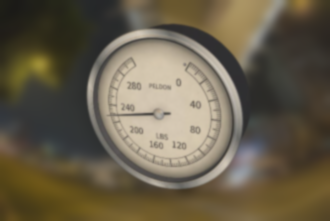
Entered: {"value": 230, "unit": "lb"}
